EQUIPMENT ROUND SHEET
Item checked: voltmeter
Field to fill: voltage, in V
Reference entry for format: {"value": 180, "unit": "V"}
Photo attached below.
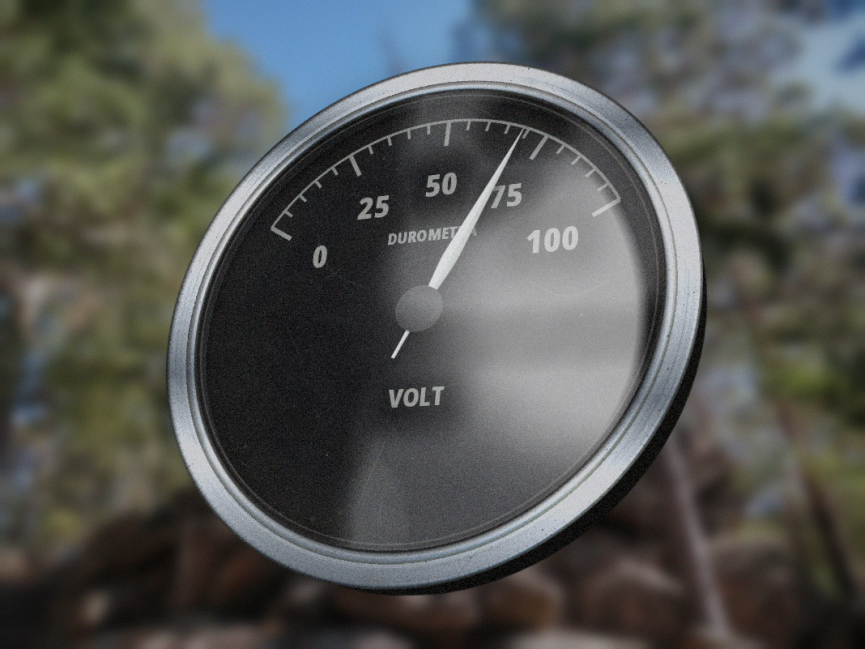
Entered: {"value": 70, "unit": "V"}
